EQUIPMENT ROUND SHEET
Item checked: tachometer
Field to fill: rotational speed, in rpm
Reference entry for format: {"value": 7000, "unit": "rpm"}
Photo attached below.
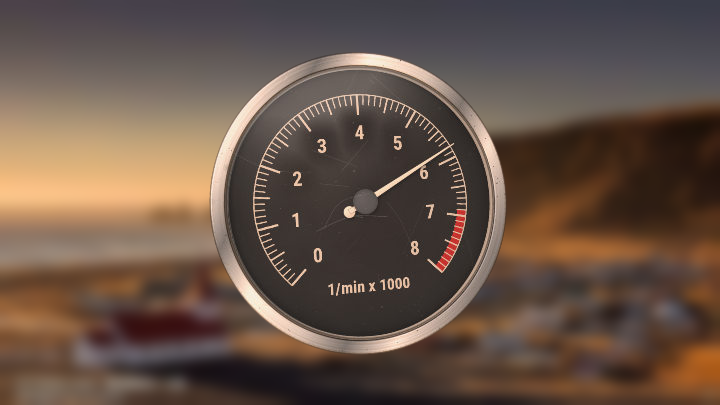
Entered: {"value": 5800, "unit": "rpm"}
